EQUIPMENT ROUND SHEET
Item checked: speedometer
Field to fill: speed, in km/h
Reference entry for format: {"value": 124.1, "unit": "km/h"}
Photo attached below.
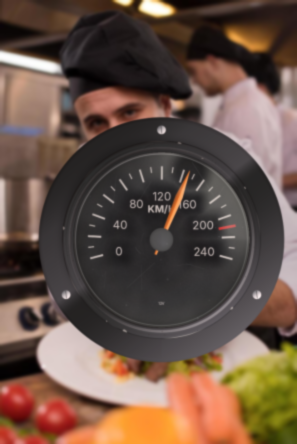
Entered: {"value": 145, "unit": "km/h"}
